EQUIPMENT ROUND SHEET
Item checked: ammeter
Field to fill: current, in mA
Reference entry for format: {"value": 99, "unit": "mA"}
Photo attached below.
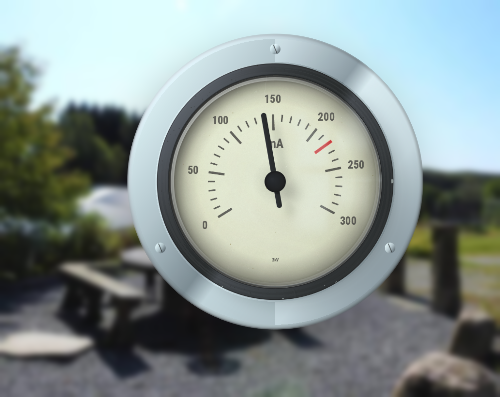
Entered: {"value": 140, "unit": "mA"}
